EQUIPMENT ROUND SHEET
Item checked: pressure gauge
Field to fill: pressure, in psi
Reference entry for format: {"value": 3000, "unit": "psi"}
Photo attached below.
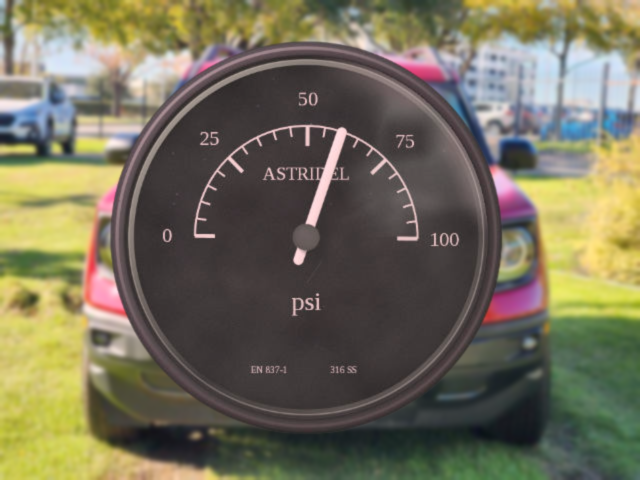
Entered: {"value": 60, "unit": "psi"}
